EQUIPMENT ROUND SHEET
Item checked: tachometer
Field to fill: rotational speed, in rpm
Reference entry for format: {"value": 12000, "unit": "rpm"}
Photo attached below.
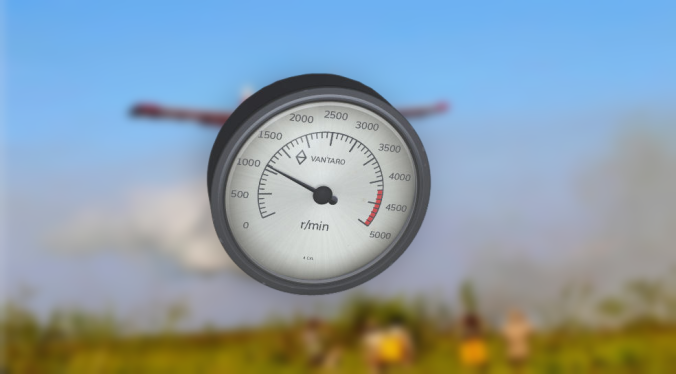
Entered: {"value": 1100, "unit": "rpm"}
